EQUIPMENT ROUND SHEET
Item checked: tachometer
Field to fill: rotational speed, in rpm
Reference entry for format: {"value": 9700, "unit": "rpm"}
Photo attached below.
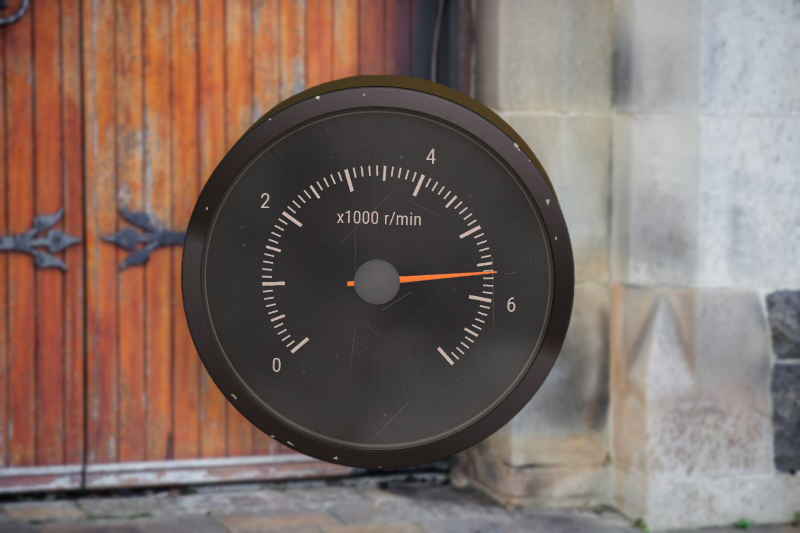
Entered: {"value": 5600, "unit": "rpm"}
